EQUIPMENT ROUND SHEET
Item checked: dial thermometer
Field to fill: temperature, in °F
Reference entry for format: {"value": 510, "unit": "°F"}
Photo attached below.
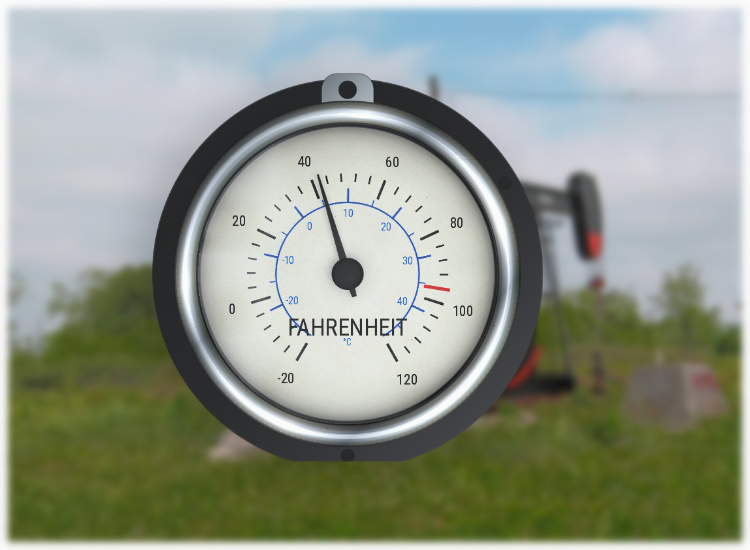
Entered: {"value": 42, "unit": "°F"}
